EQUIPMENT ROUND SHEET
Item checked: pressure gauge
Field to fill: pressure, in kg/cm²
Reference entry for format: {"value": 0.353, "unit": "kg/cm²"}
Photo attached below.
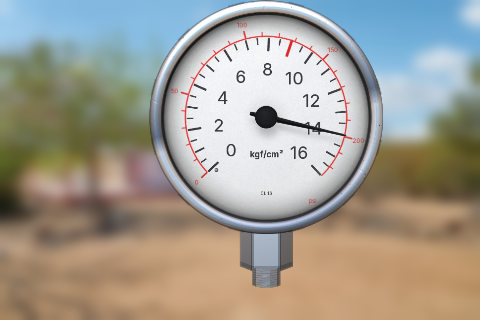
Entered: {"value": 14, "unit": "kg/cm²"}
